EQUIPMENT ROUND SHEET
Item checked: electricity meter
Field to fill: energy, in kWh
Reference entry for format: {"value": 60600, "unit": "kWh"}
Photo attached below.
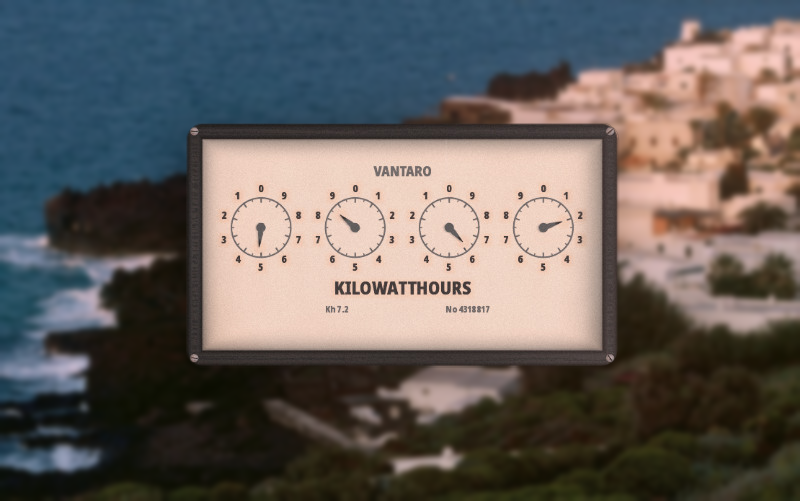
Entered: {"value": 4862, "unit": "kWh"}
